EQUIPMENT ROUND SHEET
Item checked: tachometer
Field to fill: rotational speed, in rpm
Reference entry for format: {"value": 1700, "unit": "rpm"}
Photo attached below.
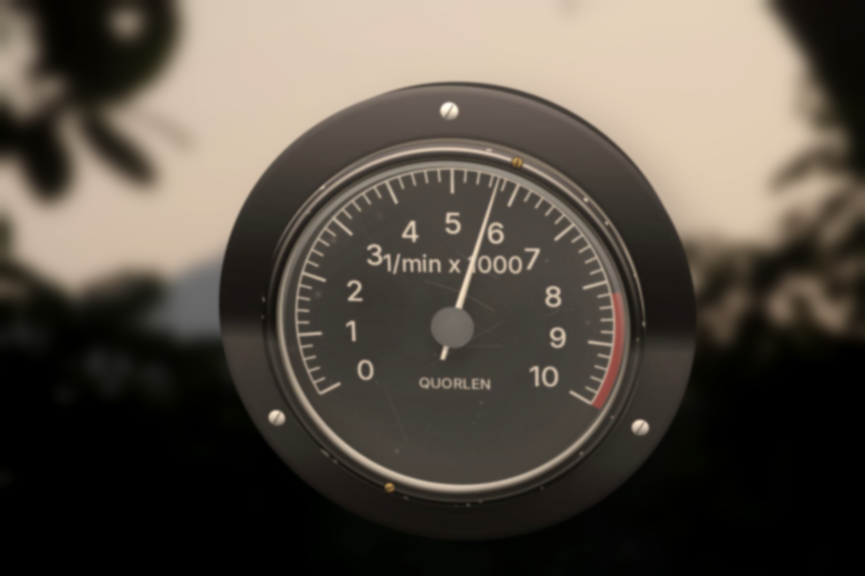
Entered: {"value": 5700, "unit": "rpm"}
